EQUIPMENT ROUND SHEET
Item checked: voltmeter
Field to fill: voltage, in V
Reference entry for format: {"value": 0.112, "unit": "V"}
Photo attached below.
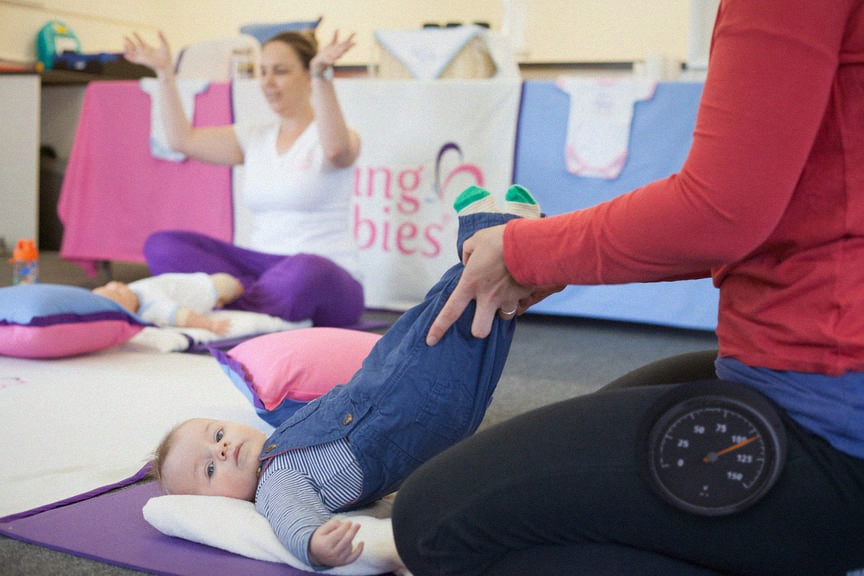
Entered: {"value": 105, "unit": "V"}
